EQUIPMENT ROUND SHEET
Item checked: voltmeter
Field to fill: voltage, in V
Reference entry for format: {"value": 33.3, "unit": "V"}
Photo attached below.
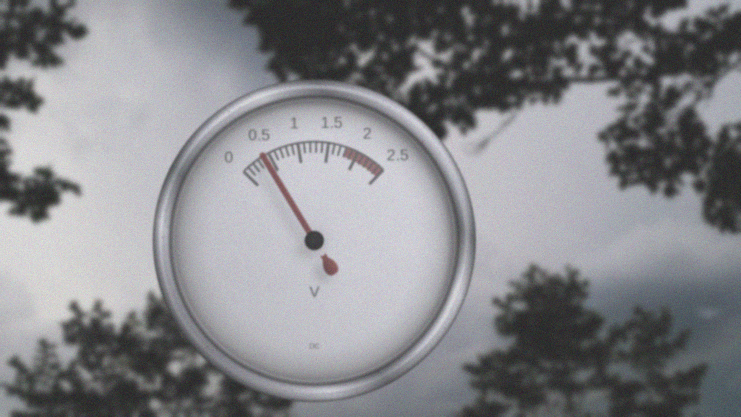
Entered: {"value": 0.4, "unit": "V"}
